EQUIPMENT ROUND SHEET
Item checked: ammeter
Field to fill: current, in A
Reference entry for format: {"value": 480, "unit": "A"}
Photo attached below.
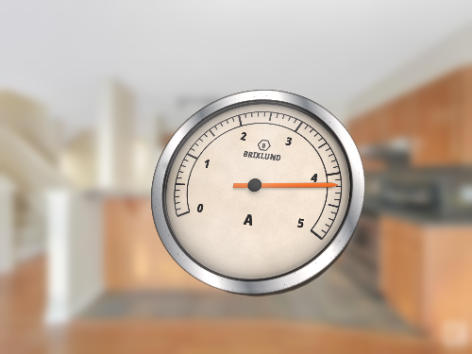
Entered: {"value": 4.2, "unit": "A"}
